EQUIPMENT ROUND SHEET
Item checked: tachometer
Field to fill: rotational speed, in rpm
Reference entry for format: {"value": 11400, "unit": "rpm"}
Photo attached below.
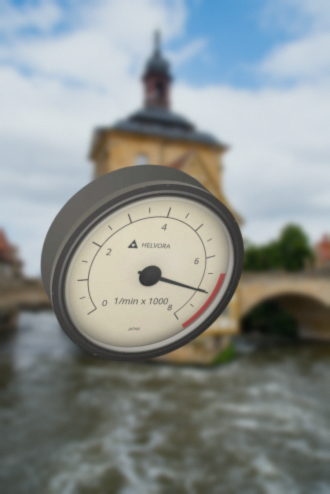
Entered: {"value": 7000, "unit": "rpm"}
